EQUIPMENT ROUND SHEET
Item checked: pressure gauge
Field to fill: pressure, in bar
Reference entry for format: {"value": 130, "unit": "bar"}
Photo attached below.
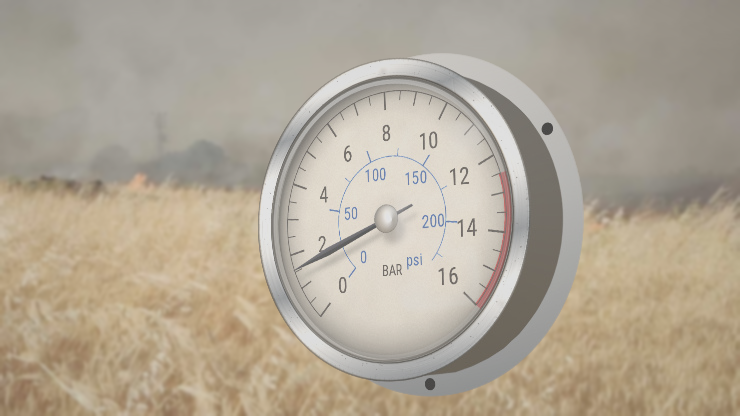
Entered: {"value": 1.5, "unit": "bar"}
